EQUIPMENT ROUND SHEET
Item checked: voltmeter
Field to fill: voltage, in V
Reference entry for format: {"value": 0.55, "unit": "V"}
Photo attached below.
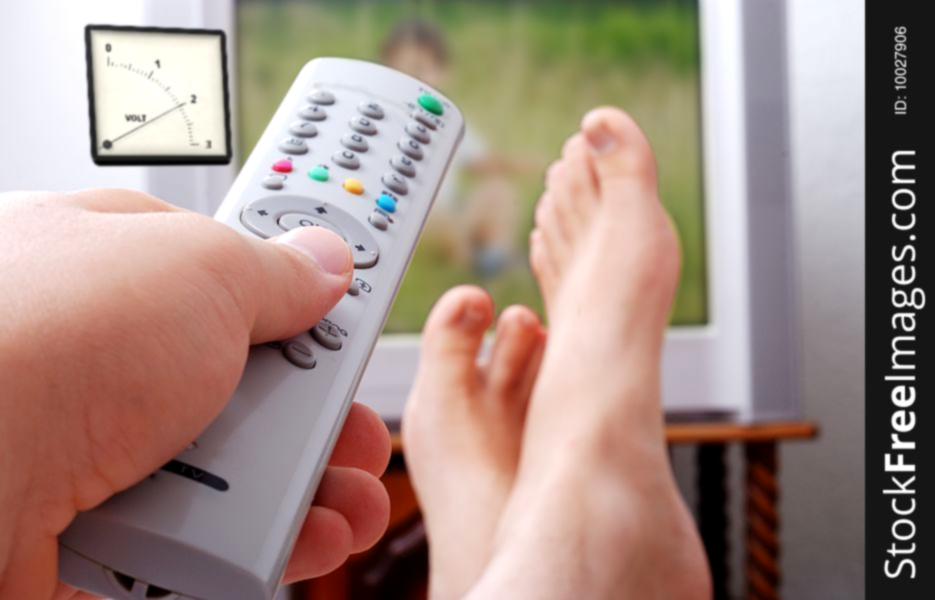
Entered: {"value": 2, "unit": "V"}
